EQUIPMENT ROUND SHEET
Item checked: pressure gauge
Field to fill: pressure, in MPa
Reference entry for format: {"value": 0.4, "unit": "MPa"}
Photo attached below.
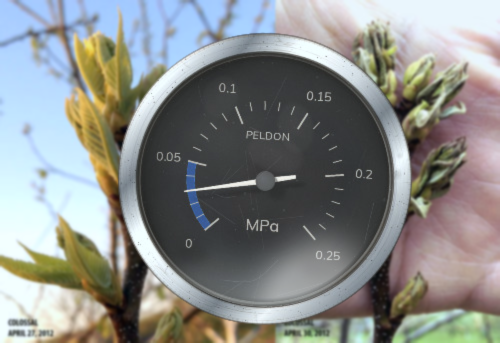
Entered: {"value": 0.03, "unit": "MPa"}
